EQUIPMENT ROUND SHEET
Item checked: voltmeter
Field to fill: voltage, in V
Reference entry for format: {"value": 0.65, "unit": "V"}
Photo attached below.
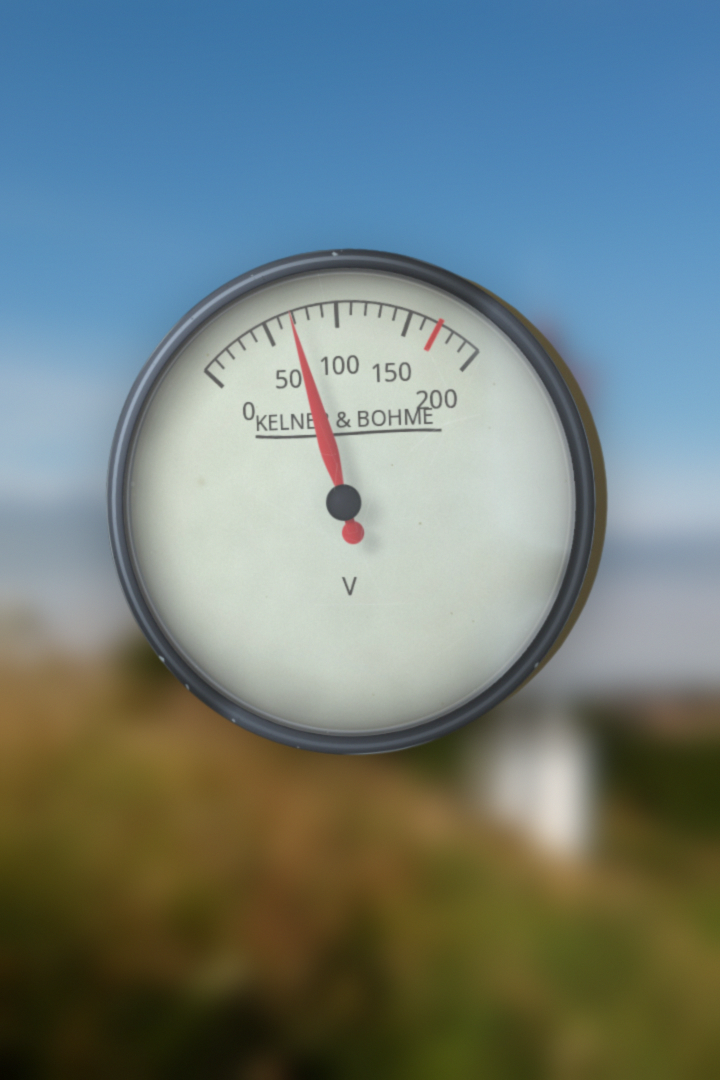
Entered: {"value": 70, "unit": "V"}
